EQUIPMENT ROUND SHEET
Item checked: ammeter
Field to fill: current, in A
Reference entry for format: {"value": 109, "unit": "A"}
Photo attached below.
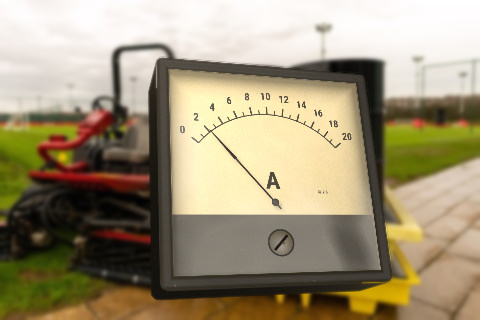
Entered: {"value": 2, "unit": "A"}
